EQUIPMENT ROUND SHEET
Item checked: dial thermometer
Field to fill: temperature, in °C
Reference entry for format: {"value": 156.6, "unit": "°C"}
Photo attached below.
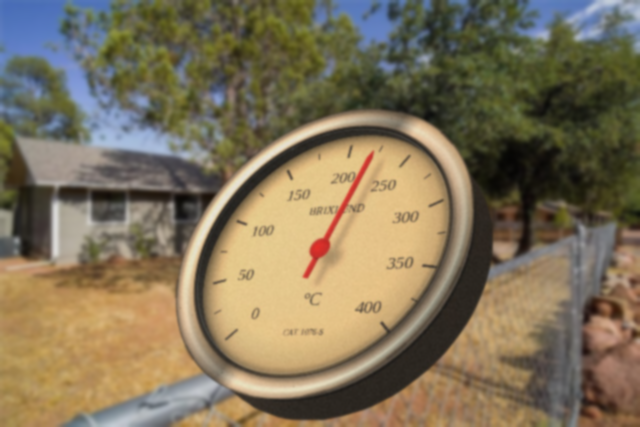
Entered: {"value": 225, "unit": "°C"}
